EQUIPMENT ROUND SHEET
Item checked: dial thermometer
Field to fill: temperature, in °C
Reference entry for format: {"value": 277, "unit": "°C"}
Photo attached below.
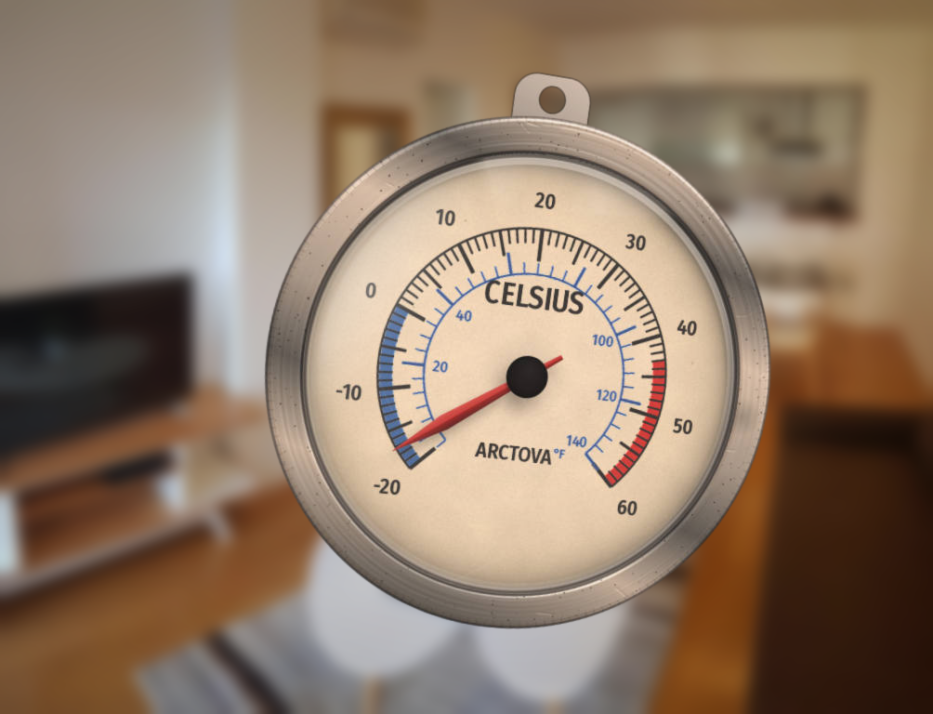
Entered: {"value": -17, "unit": "°C"}
